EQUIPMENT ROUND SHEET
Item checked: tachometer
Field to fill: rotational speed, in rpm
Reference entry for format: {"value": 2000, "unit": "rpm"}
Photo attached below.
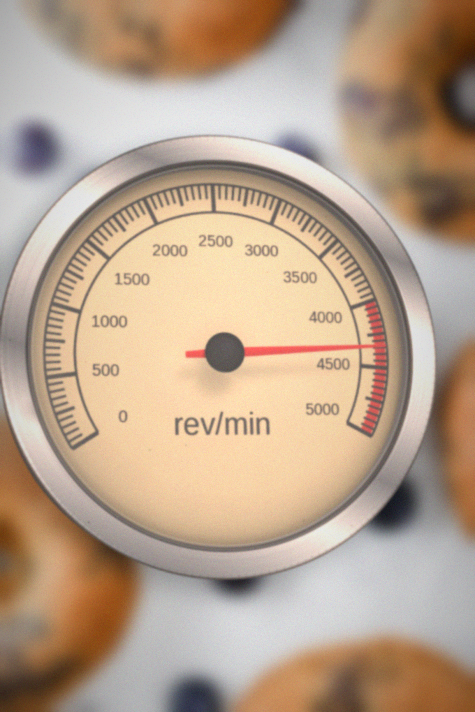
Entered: {"value": 4350, "unit": "rpm"}
